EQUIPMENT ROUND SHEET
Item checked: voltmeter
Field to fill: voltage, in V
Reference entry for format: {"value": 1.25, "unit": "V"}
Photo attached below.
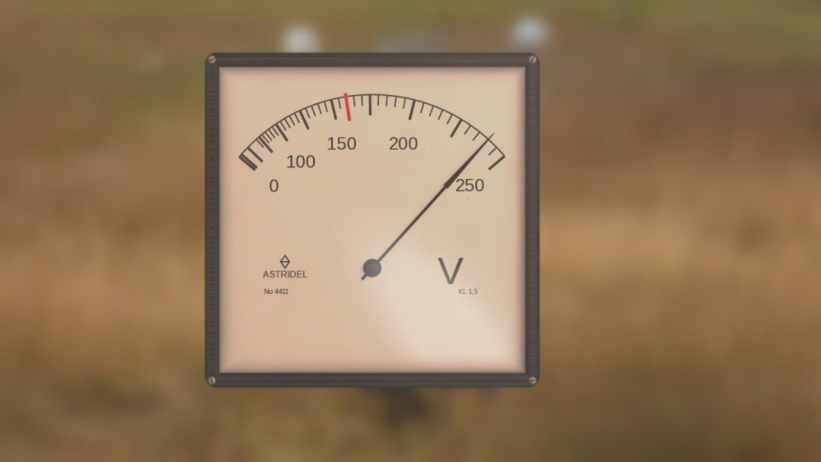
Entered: {"value": 240, "unit": "V"}
